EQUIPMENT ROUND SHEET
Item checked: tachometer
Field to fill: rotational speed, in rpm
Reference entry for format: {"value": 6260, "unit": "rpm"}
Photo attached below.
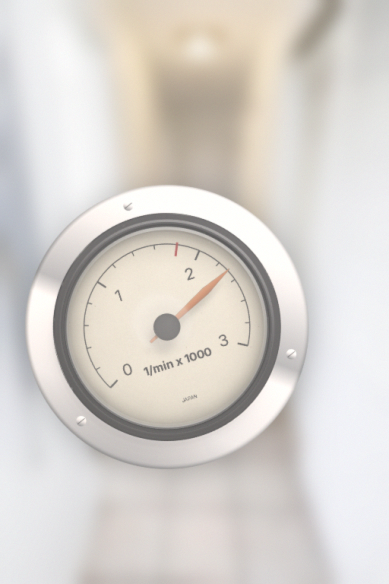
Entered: {"value": 2300, "unit": "rpm"}
